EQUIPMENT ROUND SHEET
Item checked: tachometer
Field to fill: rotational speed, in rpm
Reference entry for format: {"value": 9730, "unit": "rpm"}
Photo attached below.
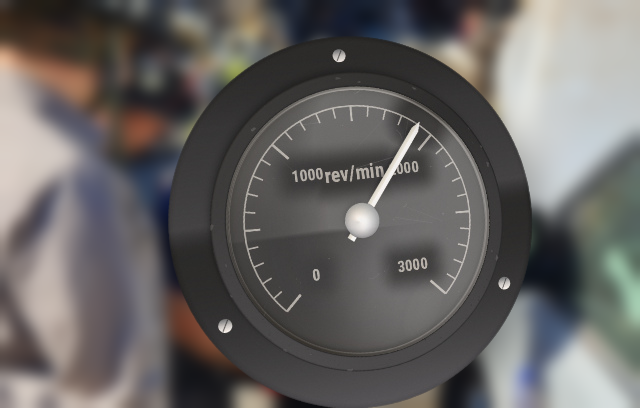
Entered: {"value": 1900, "unit": "rpm"}
